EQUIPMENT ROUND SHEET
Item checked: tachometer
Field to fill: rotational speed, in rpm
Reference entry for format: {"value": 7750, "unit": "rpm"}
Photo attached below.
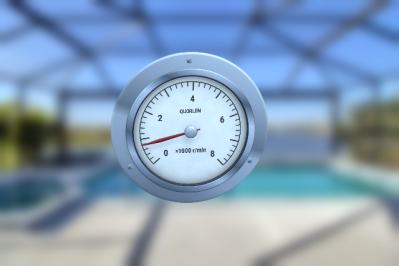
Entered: {"value": 800, "unit": "rpm"}
